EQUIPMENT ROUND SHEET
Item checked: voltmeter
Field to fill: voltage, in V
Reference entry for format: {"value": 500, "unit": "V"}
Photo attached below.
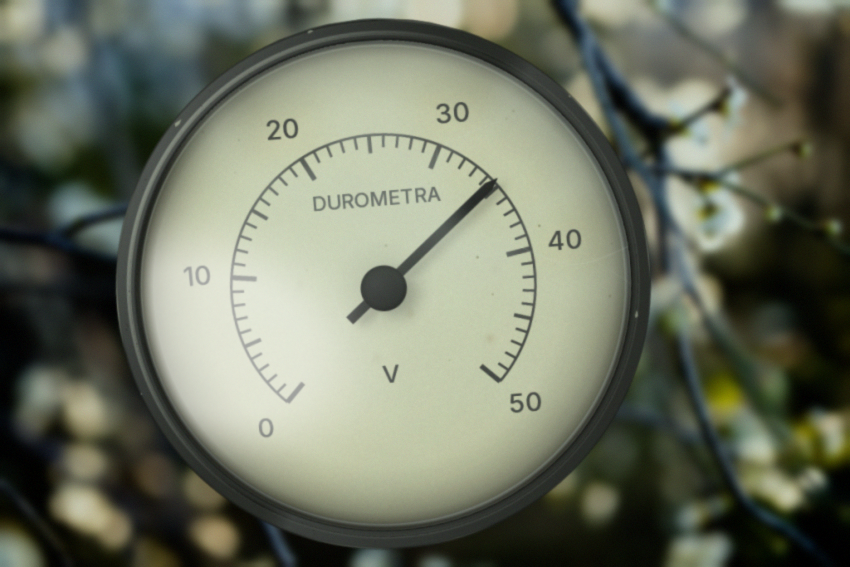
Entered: {"value": 34.5, "unit": "V"}
